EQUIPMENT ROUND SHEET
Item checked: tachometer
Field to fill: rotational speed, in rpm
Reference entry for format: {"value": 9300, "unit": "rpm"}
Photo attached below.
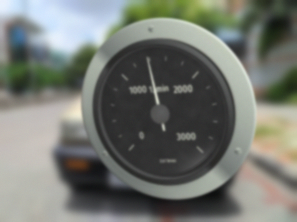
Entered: {"value": 1400, "unit": "rpm"}
